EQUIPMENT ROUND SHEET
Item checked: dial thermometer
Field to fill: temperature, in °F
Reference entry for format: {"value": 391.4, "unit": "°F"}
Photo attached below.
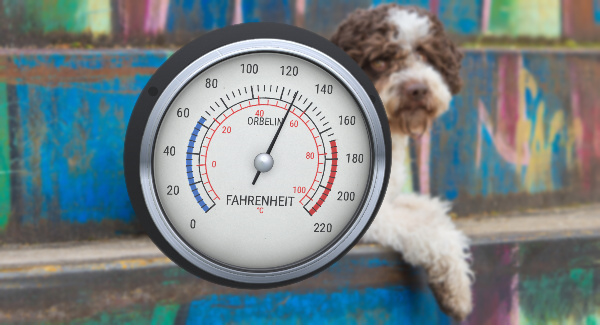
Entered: {"value": 128, "unit": "°F"}
